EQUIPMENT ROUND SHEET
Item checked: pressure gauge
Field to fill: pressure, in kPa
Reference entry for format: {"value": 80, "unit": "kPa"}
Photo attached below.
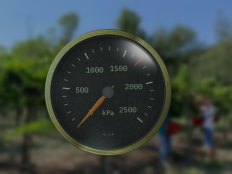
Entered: {"value": 0, "unit": "kPa"}
